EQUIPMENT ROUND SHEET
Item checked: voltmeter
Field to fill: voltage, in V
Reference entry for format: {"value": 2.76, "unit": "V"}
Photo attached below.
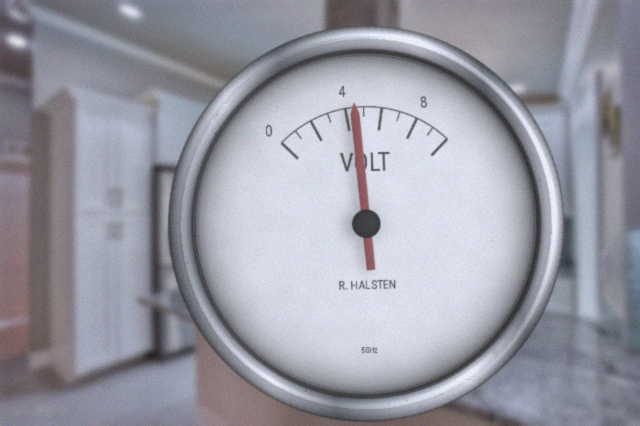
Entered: {"value": 4.5, "unit": "V"}
